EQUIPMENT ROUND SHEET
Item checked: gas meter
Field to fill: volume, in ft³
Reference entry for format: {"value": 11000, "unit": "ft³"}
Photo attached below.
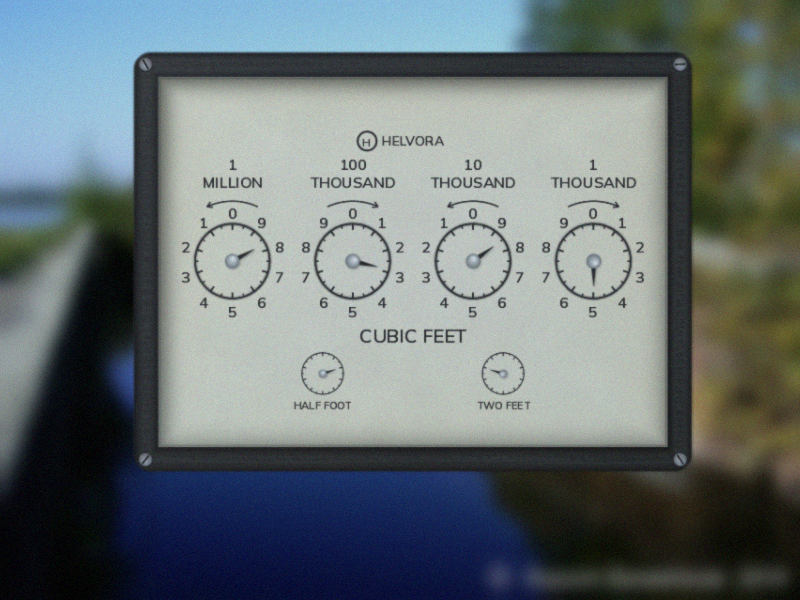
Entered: {"value": 828500, "unit": "ft³"}
